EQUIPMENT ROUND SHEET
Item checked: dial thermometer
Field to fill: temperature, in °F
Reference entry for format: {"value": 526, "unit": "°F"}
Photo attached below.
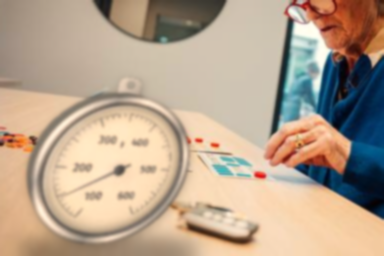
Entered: {"value": 150, "unit": "°F"}
